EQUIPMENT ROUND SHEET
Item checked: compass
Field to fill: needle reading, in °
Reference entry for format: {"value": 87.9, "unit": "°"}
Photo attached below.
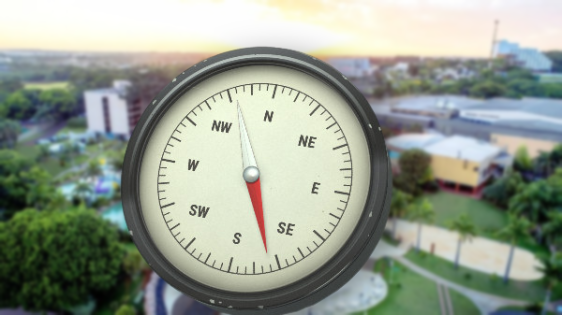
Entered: {"value": 155, "unit": "°"}
